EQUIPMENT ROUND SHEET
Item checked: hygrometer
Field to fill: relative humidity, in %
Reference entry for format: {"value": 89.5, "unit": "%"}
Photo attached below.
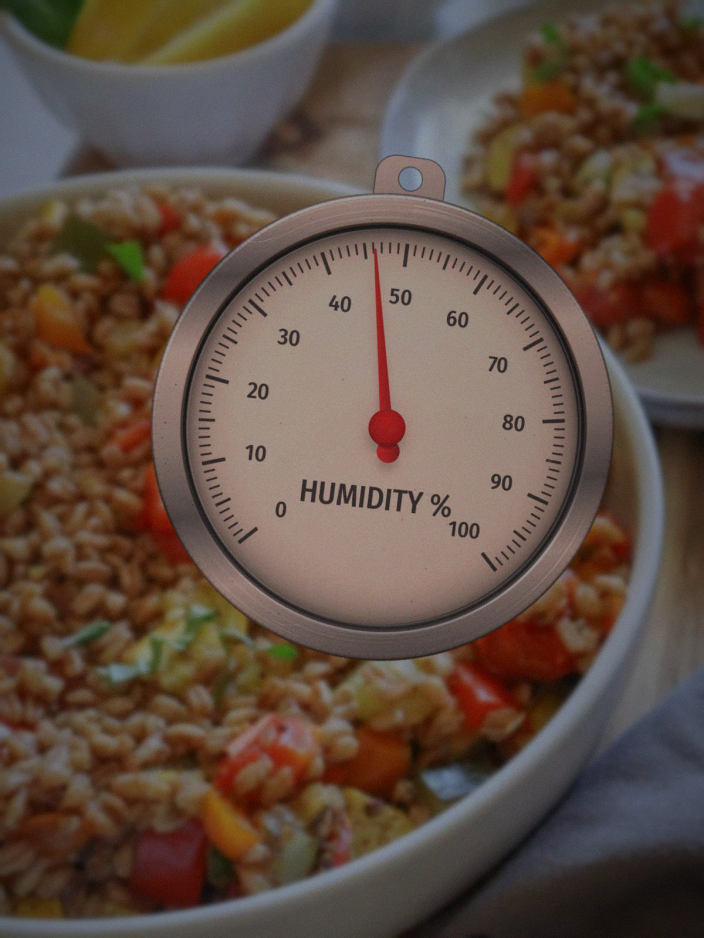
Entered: {"value": 46, "unit": "%"}
